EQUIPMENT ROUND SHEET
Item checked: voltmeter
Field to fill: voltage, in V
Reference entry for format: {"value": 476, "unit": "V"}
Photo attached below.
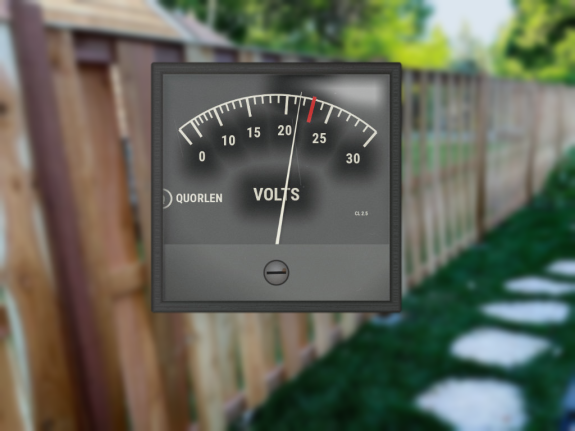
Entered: {"value": 21.5, "unit": "V"}
